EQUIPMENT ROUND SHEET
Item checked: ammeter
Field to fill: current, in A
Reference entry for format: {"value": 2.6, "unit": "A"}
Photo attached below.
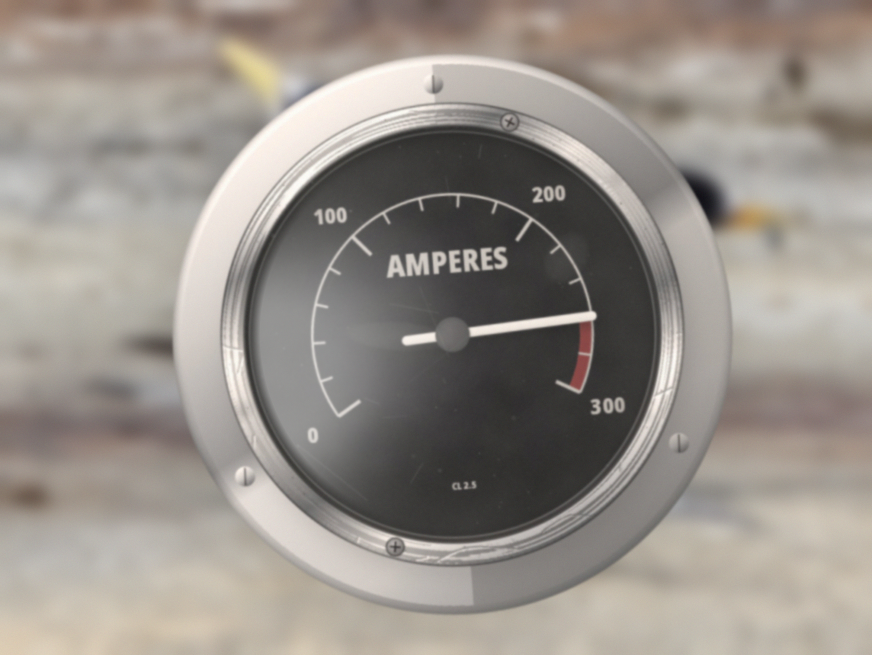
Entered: {"value": 260, "unit": "A"}
